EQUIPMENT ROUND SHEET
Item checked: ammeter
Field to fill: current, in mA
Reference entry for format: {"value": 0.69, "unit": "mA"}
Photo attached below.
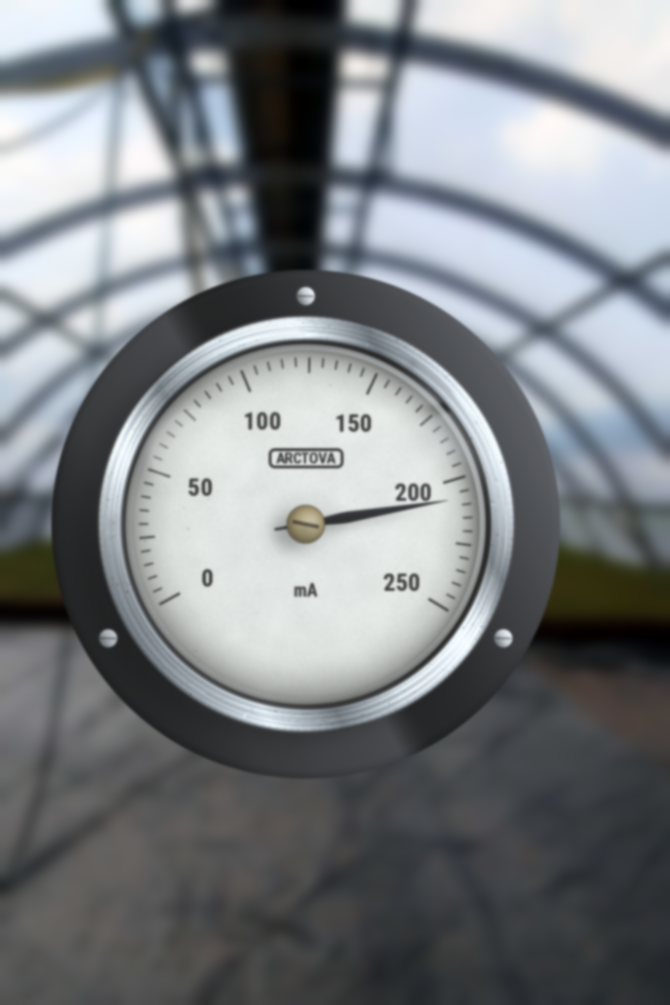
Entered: {"value": 207.5, "unit": "mA"}
